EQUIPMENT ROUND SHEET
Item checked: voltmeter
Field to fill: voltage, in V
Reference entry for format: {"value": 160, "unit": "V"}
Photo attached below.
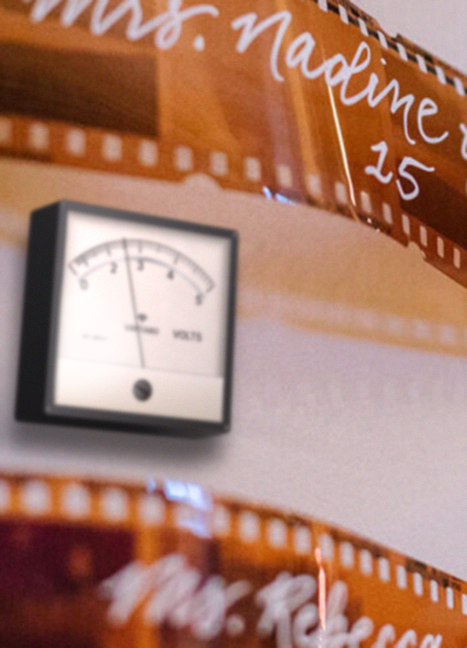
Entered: {"value": 2.5, "unit": "V"}
